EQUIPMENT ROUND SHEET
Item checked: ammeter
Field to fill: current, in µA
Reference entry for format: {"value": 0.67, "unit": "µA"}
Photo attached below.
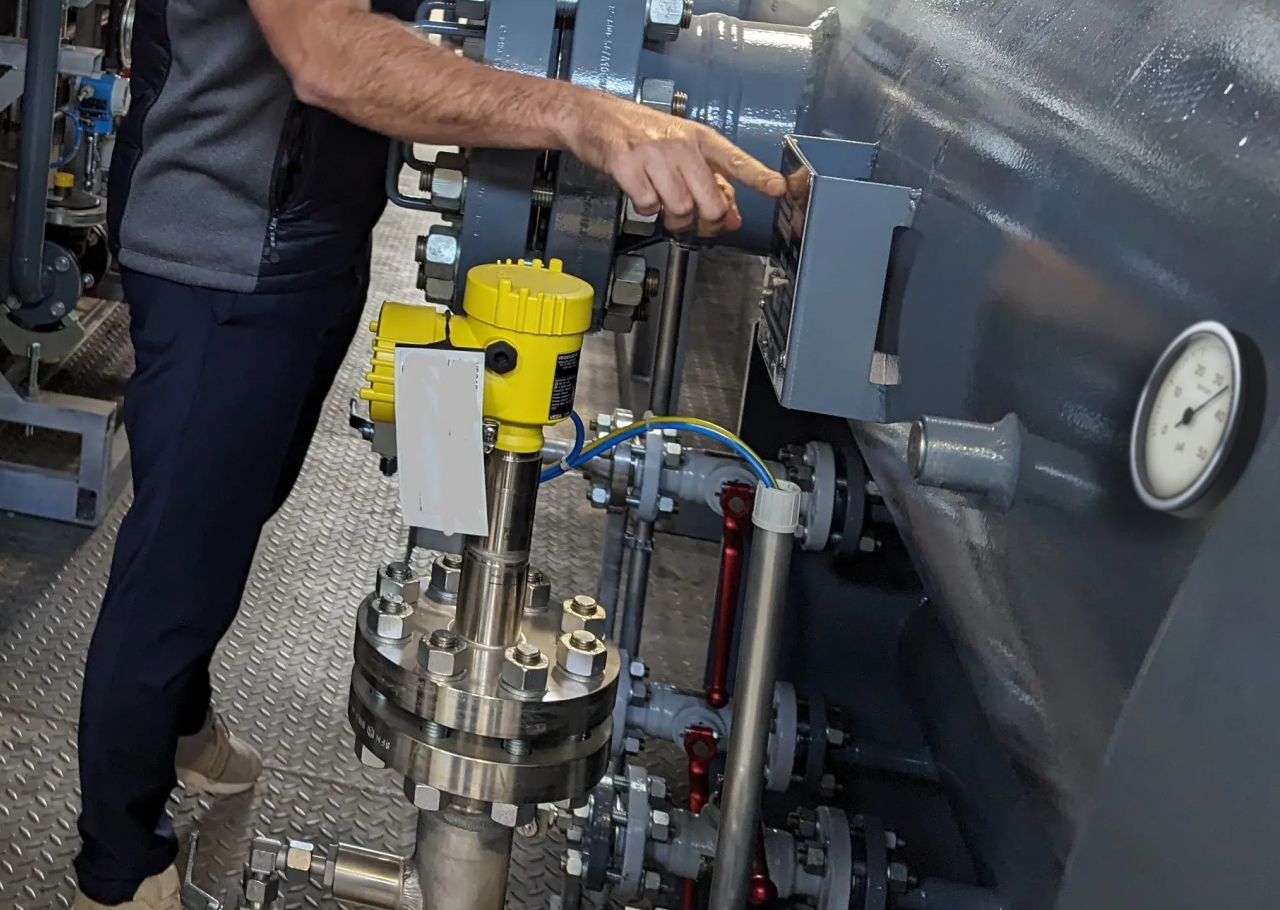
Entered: {"value": 35, "unit": "µA"}
